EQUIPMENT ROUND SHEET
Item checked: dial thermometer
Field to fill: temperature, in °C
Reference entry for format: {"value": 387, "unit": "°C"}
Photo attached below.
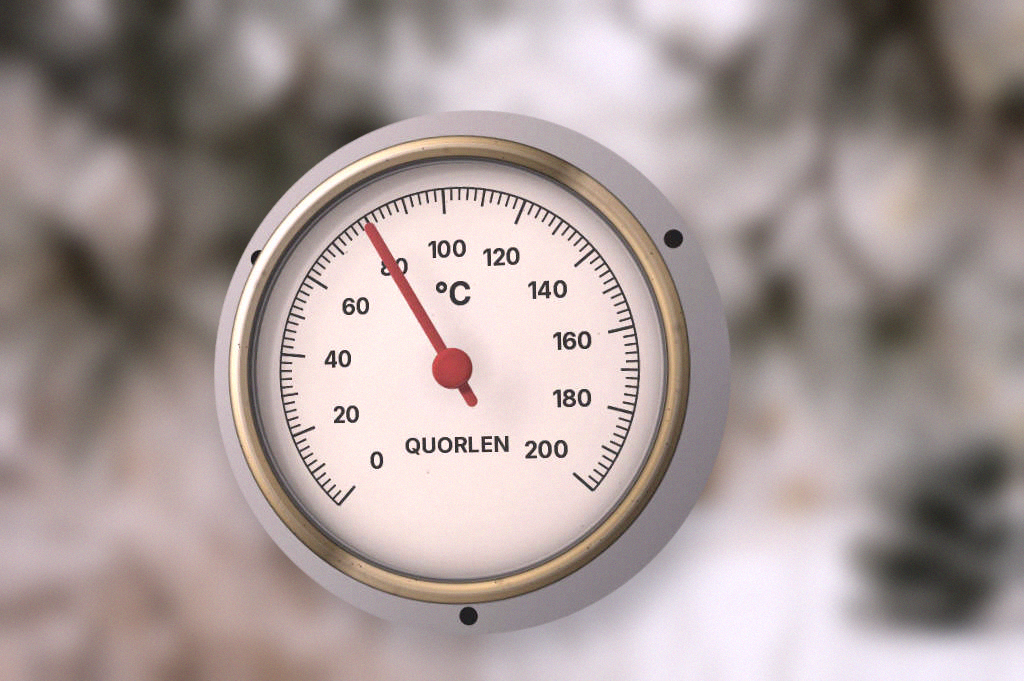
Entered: {"value": 80, "unit": "°C"}
